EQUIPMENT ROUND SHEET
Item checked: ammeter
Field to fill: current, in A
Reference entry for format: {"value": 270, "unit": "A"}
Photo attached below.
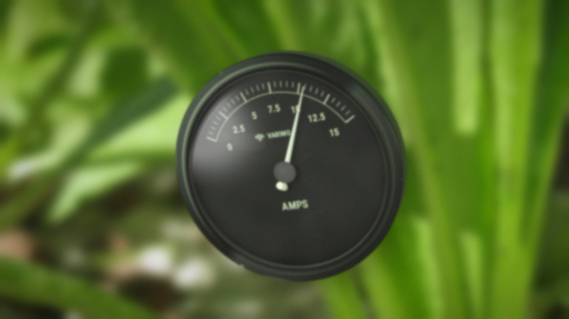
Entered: {"value": 10.5, "unit": "A"}
